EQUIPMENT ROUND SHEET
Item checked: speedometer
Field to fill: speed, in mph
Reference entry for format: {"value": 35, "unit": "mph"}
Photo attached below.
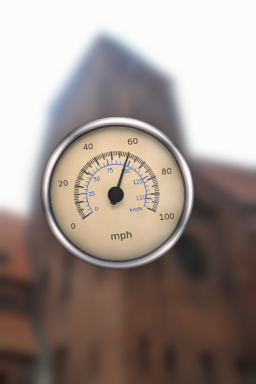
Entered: {"value": 60, "unit": "mph"}
